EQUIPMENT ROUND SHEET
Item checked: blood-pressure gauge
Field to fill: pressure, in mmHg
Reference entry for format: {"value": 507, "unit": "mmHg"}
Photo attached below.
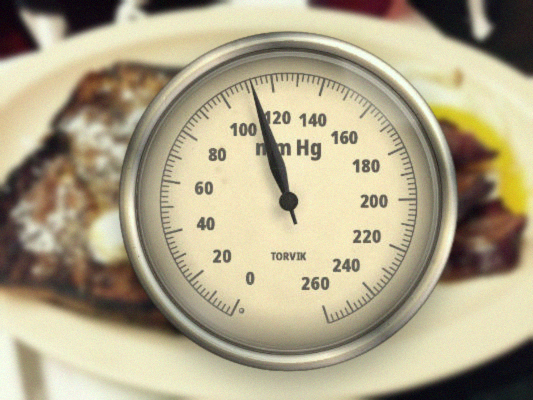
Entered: {"value": 112, "unit": "mmHg"}
